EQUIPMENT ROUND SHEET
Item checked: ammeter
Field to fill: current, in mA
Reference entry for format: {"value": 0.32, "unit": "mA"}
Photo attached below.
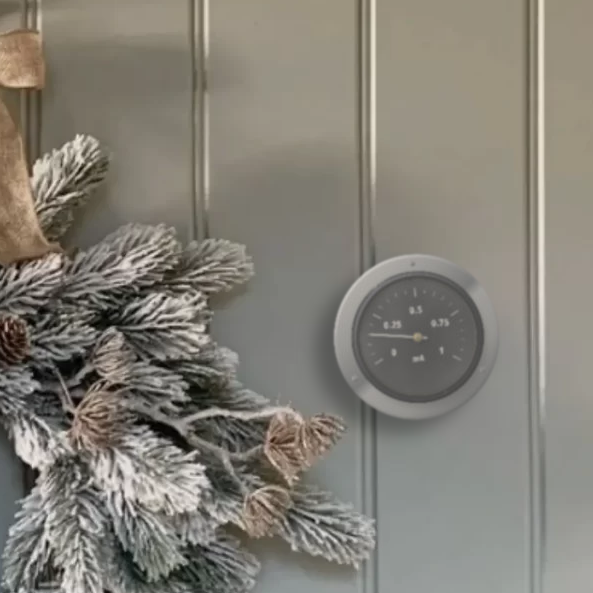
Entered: {"value": 0.15, "unit": "mA"}
